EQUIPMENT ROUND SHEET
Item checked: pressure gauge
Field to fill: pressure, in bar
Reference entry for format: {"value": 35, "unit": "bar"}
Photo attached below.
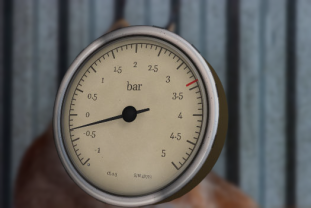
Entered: {"value": -0.3, "unit": "bar"}
